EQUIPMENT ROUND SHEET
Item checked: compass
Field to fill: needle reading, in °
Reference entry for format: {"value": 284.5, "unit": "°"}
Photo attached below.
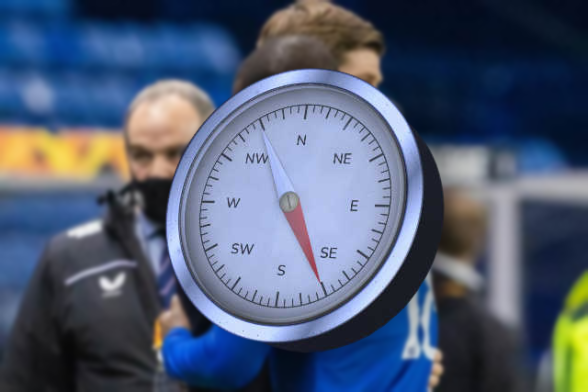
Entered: {"value": 150, "unit": "°"}
